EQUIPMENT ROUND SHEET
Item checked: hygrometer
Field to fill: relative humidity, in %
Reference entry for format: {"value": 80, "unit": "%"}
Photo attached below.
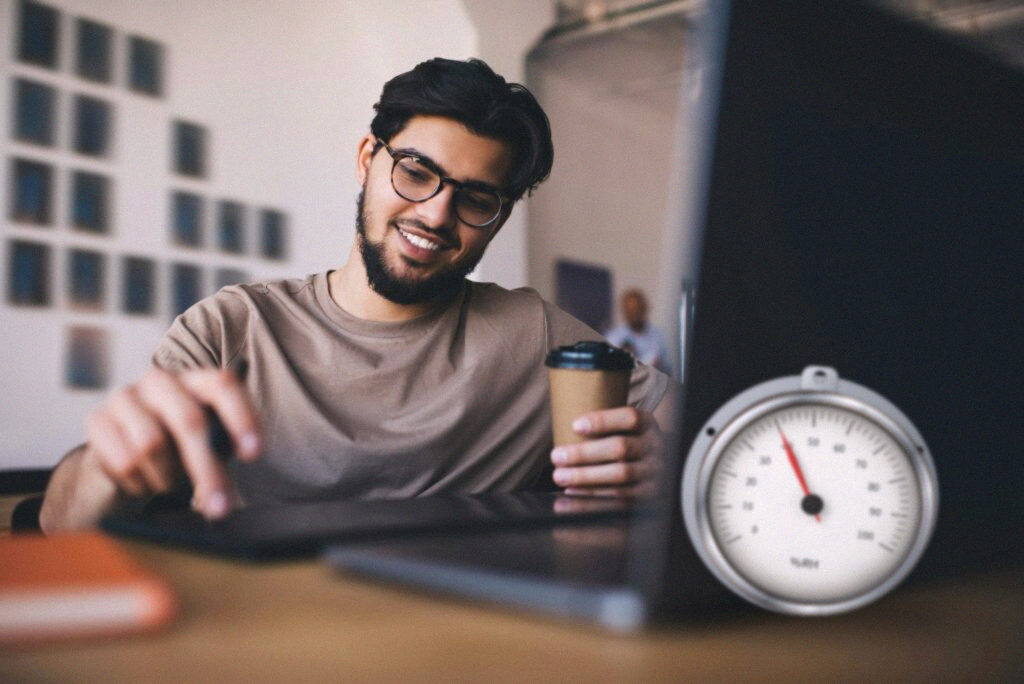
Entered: {"value": 40, "unit": "%"}
